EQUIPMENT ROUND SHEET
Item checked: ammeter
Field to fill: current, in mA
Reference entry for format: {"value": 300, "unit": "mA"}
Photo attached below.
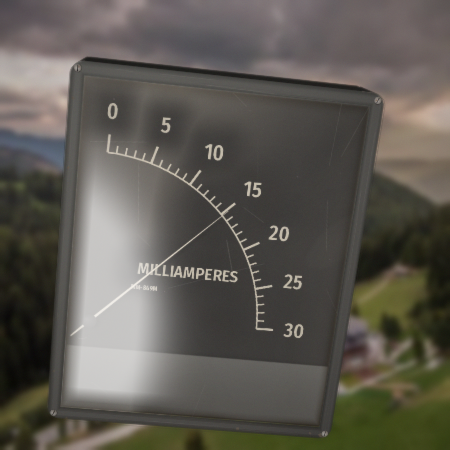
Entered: {"value": 15, "unit": "mA"}
